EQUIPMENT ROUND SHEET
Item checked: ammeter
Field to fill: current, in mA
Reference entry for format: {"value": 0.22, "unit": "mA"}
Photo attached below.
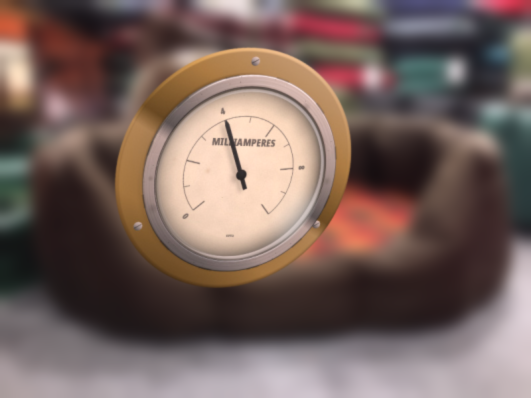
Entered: {"value": 4, "unit": "mA"}
